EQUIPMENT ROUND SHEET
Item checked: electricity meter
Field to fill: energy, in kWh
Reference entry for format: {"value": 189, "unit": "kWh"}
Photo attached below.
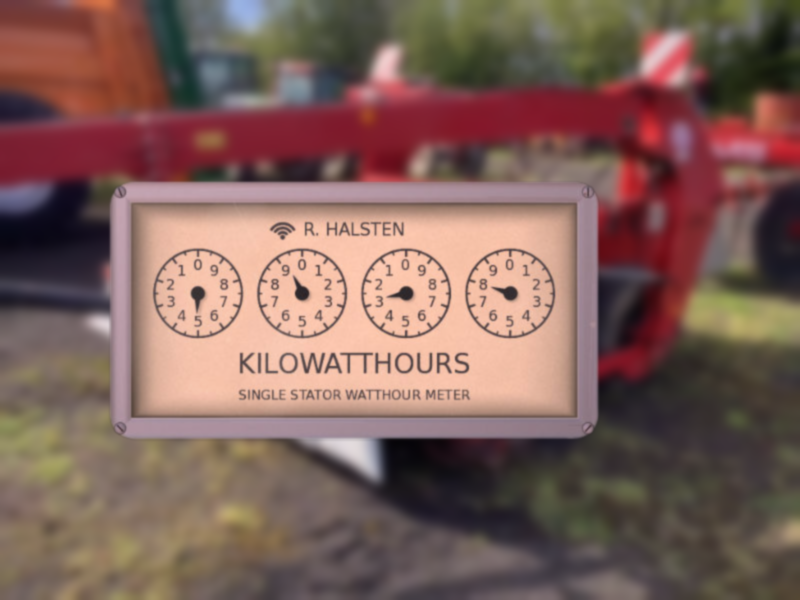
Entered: {"value": 4928, "unit": "kWh"}
